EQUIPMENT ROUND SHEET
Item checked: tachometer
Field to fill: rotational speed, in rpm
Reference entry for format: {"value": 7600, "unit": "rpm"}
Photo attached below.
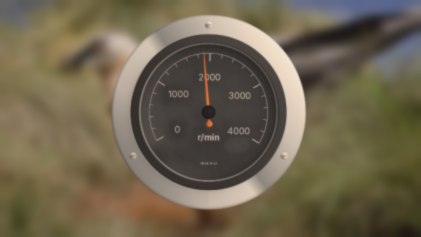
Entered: {"value": 1900, "unit": "rpm"}
